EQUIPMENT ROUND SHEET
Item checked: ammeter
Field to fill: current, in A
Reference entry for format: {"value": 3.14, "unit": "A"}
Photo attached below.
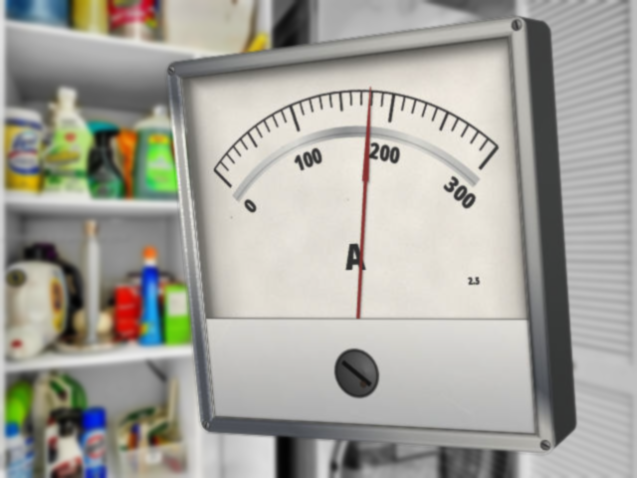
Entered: {"value": 180, "unit": "A"}
